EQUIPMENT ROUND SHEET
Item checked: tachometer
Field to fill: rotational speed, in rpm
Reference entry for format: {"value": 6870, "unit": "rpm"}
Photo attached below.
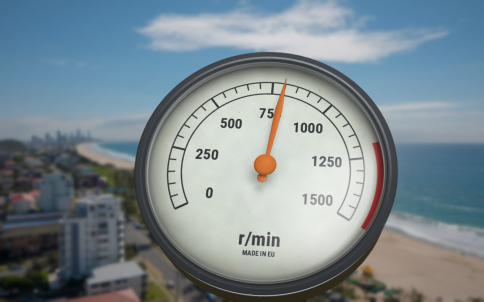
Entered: {"value": 800, "unit": "rpm"}
